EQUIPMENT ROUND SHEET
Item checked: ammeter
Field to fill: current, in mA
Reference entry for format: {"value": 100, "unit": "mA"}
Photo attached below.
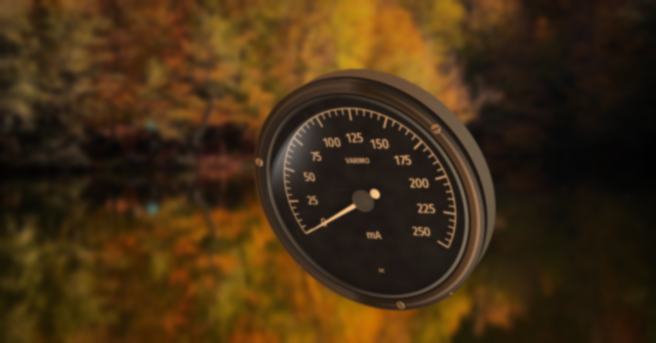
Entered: {"value": 0, "unit": "mA"}
